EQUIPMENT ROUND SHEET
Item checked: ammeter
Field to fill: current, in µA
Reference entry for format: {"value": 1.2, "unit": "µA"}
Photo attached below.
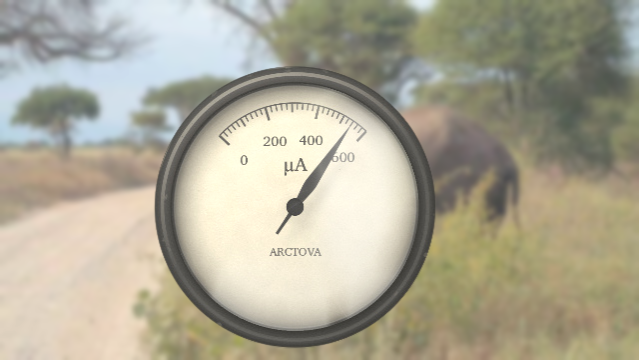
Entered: {"value": 540, "unit": "µA"}
